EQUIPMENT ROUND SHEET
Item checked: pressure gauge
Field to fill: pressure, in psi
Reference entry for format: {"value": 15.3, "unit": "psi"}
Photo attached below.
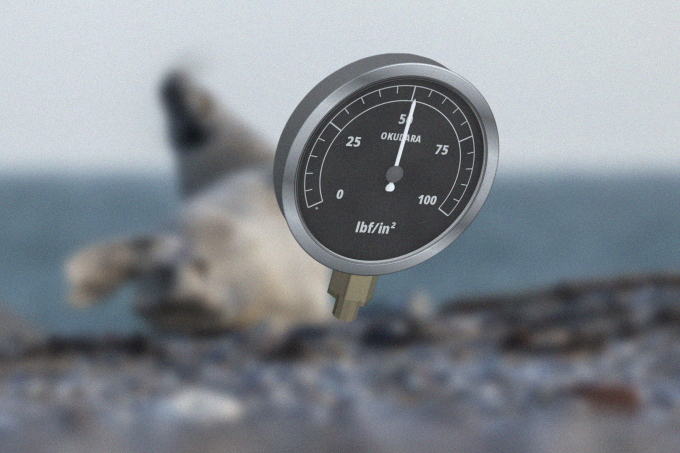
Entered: {"value": 50, "unit": "psi"}
